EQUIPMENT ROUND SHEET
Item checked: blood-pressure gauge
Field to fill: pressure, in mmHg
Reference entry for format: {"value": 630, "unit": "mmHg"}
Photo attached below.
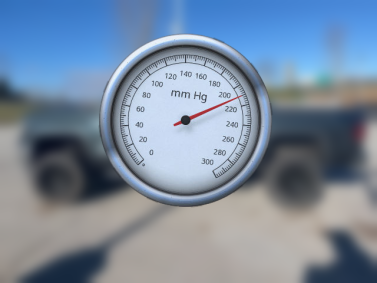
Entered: {"value": 210, "unit": "mmHg"}
